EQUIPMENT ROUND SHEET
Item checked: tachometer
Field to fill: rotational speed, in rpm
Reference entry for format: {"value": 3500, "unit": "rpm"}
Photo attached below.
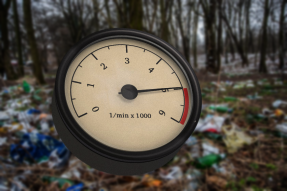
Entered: {"value": 5000, "unit": "rpm"}
